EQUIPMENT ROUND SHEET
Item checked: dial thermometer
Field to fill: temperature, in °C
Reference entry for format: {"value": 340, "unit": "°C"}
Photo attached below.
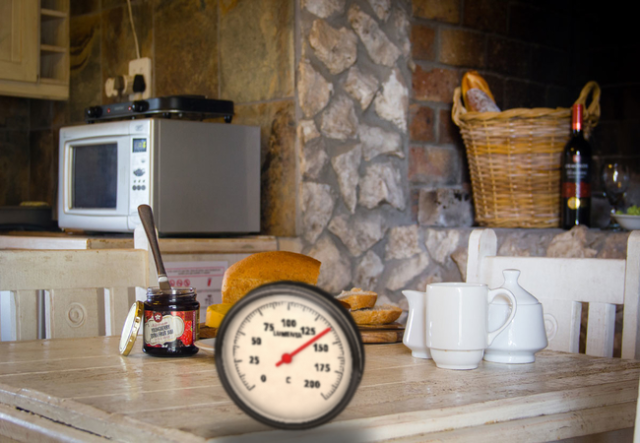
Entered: {"value": 137.5, "unit": "°C"}
